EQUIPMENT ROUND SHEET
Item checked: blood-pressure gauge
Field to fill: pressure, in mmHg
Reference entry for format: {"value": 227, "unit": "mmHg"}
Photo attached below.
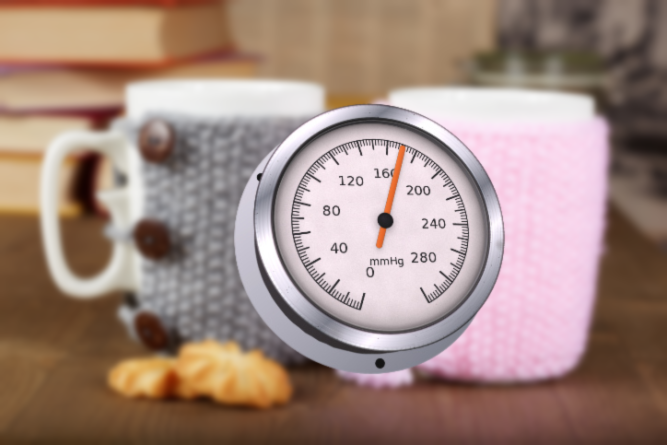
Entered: {"value": 170, "unit": "mmHg"}
